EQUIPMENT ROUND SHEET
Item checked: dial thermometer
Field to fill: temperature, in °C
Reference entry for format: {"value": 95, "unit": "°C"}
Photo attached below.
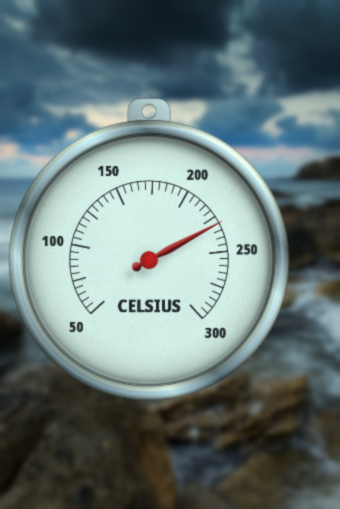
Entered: {"value": 230, "unit": "°C"}
